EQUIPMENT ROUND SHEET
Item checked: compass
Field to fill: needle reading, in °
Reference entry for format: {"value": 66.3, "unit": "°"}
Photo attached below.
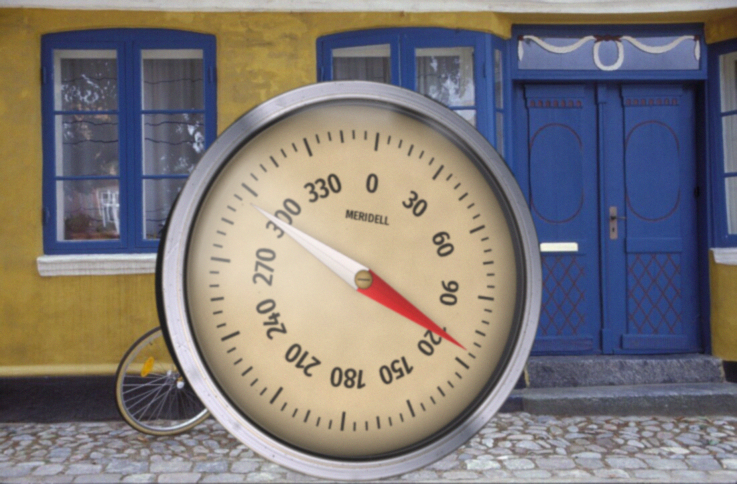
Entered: {"value": 115, "unit": "°"}
